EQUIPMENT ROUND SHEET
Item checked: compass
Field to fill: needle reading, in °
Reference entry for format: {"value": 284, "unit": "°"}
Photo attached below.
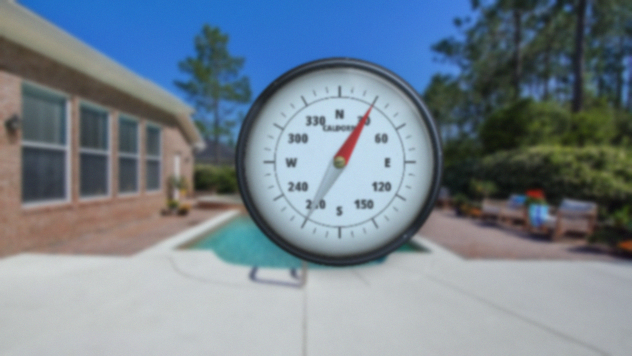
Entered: {"value": 30, "unit": "°"}
